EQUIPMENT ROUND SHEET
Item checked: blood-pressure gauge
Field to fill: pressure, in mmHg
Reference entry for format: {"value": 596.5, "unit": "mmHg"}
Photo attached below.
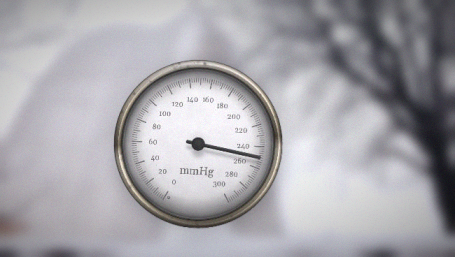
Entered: {"value": 250, "unit": "mmHg"}
